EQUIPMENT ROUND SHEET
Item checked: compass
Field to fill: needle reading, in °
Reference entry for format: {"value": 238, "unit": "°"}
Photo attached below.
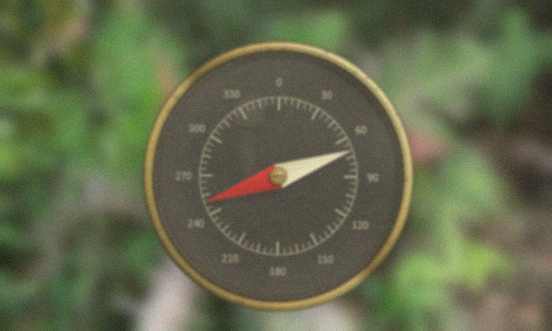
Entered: {"value": 250, "unit": "°"}
